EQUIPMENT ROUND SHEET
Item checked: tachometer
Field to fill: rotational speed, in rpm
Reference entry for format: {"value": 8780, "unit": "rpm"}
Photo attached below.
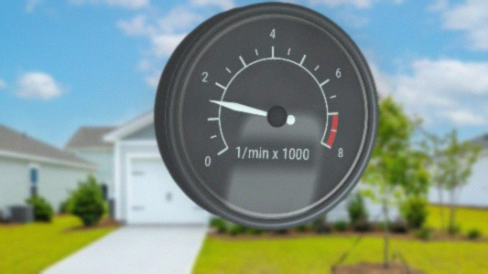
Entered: {"value": 1500, "unit": "rpm"}
